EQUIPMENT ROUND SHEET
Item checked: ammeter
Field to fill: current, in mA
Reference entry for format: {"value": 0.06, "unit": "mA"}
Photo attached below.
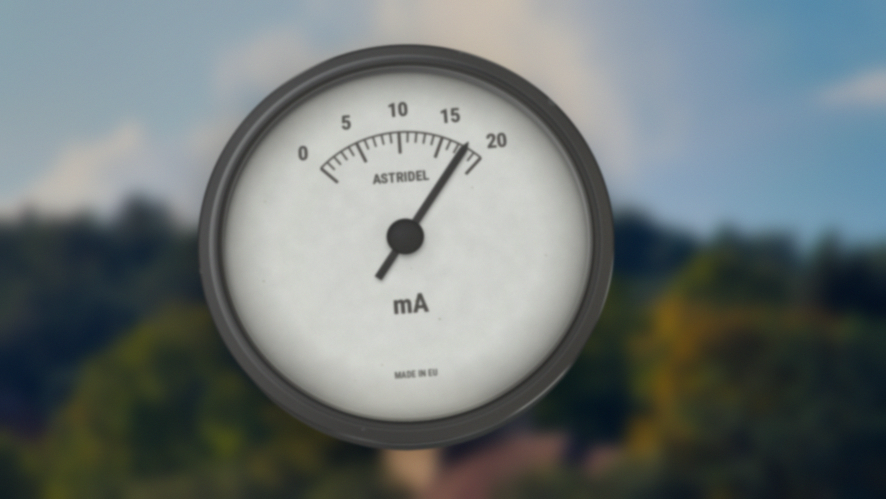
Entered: {"value": 18, "unit": "mA"}
